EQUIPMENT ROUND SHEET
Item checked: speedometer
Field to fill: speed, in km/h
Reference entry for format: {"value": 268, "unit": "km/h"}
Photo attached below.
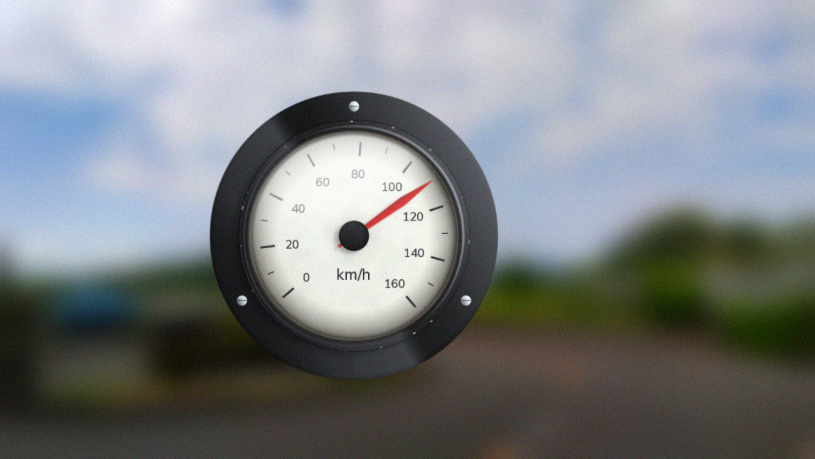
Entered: {"value": 110, "unit": "km/h"}
